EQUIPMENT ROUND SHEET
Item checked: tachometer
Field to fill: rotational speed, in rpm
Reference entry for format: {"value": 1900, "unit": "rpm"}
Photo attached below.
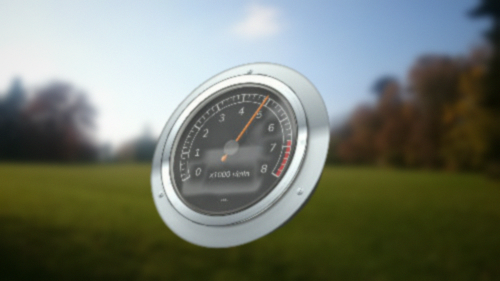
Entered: {"value": 5000, "unit": "rpm"}
